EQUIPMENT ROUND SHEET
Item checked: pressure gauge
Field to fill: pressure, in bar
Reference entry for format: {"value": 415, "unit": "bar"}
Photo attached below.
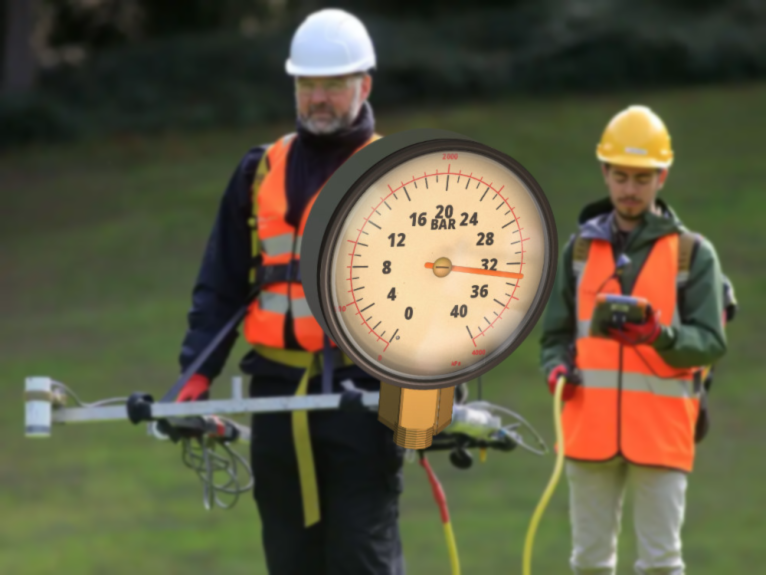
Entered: {"value": 33, "unit": "bar"}
